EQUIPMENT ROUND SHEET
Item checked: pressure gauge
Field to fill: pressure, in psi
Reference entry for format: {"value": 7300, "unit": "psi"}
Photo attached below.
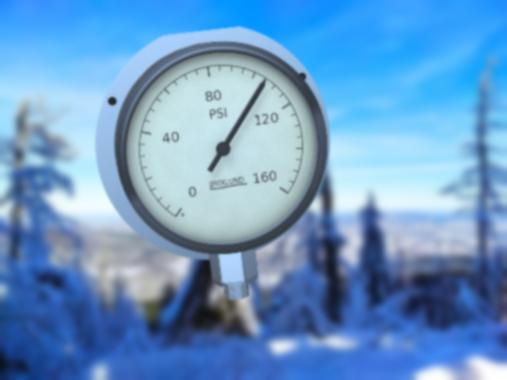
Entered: {"value": 105, "unit": "psi"}
